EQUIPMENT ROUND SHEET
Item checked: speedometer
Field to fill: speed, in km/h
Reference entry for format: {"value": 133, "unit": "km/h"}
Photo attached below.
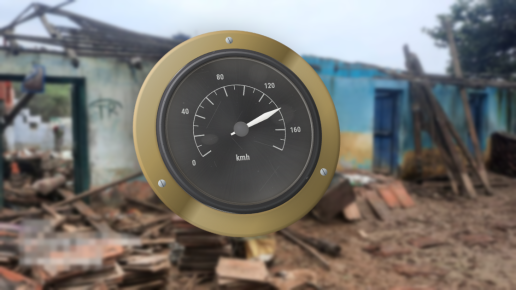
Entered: {"value": 140, "unit": "km/h"}
